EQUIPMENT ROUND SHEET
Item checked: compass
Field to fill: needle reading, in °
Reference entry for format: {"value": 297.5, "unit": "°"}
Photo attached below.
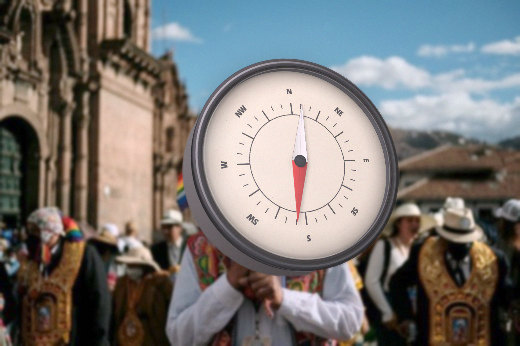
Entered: {"value": 190, "unit": "°"}
